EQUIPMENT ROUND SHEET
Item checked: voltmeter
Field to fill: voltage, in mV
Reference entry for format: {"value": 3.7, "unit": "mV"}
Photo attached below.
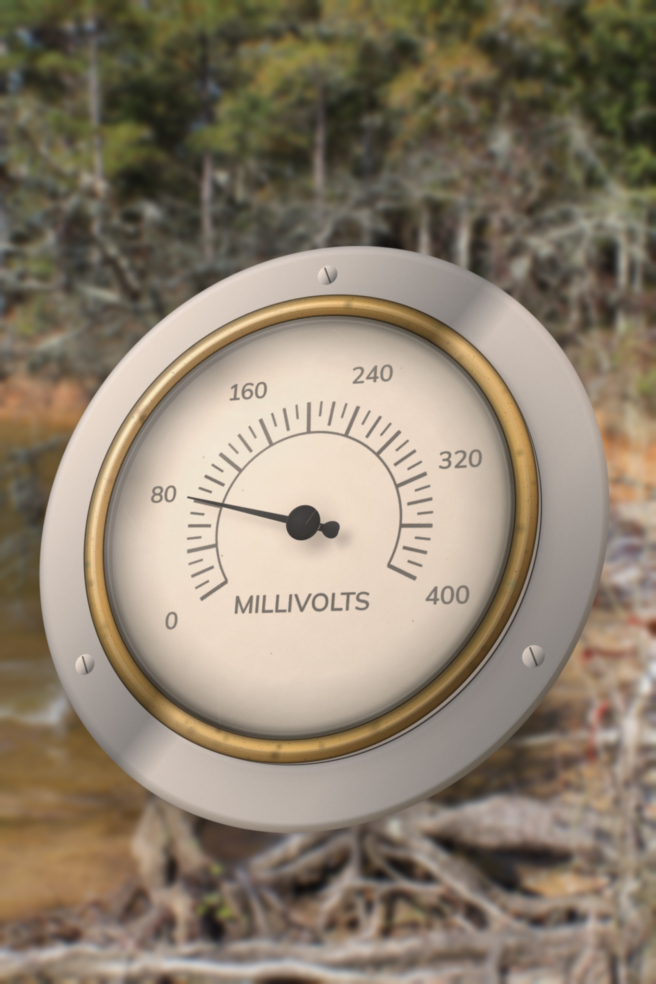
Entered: {"value": 80, "unit": "mV"}
